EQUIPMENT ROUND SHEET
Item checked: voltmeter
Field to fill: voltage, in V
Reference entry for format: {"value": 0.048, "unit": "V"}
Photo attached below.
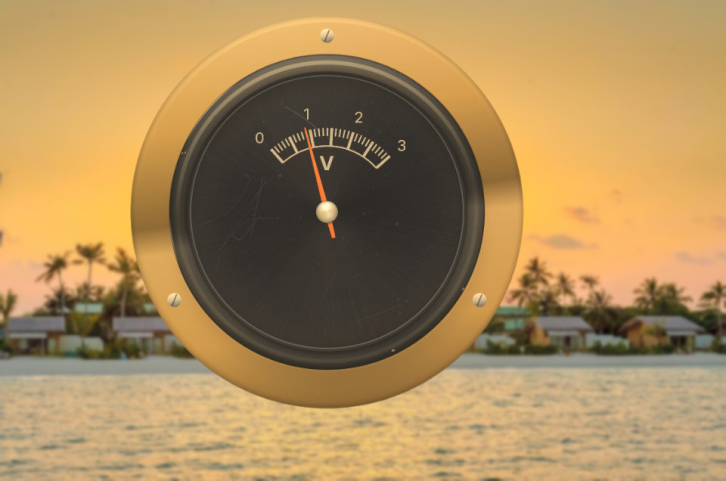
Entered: {"value": 0.9, "unit": "V"}
